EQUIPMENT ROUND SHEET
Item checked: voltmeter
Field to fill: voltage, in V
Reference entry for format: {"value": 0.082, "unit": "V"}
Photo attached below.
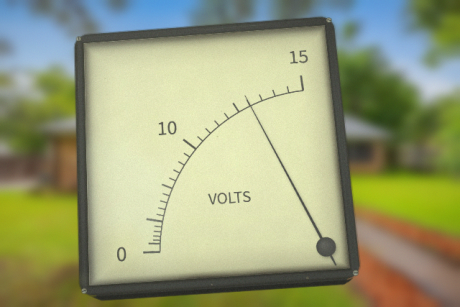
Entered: {"value": 13, "unit": "V"}
